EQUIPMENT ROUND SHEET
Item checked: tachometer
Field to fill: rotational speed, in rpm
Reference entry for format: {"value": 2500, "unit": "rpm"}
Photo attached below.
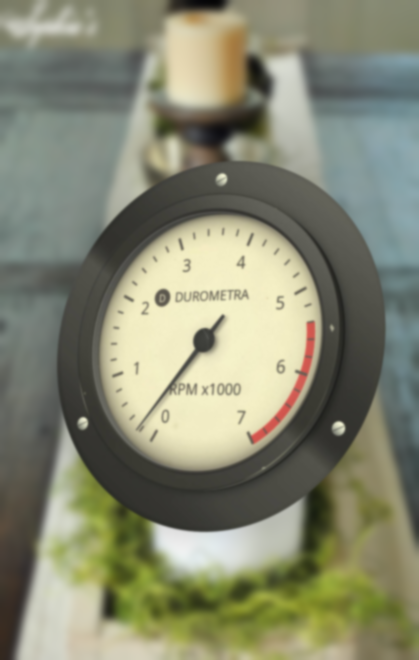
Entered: {"value": 200, "unit": "rpm"}
